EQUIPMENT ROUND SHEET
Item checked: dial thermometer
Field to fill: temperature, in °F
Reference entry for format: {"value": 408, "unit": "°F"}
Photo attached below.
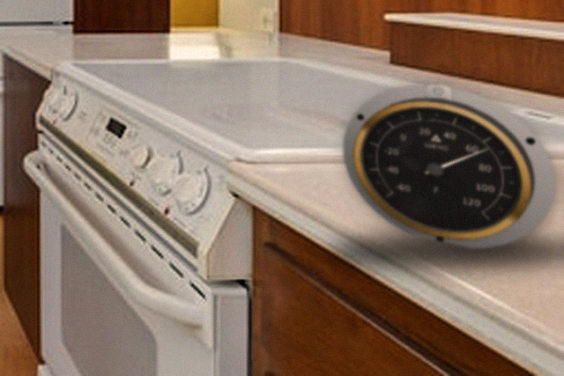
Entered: {"value": 65, "unit": "°F"}
